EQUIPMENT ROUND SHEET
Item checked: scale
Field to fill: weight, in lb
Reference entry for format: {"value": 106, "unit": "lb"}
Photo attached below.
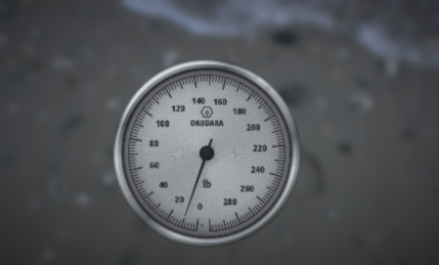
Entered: {"value": 10, "unit": "lb"}
